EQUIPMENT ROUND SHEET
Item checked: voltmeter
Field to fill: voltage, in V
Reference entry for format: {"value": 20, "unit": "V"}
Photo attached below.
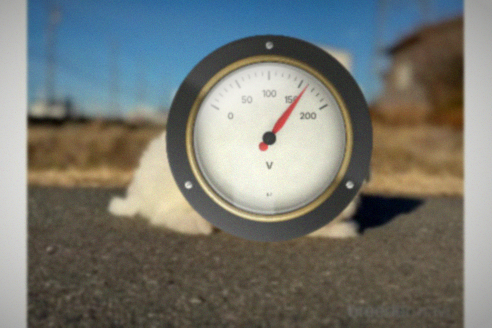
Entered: {"value": 160, "unit": "V"}
